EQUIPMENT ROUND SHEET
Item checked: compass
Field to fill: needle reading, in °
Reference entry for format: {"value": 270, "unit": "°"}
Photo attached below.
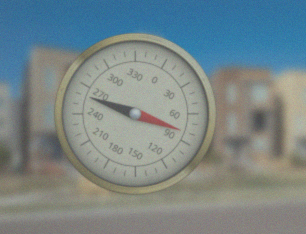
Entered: {"value": 80, "unit": "°"}
